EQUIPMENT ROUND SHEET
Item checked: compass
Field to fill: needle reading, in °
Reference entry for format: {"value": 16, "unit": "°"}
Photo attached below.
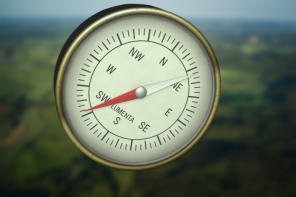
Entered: {"value": 215, "unit": "°"}
